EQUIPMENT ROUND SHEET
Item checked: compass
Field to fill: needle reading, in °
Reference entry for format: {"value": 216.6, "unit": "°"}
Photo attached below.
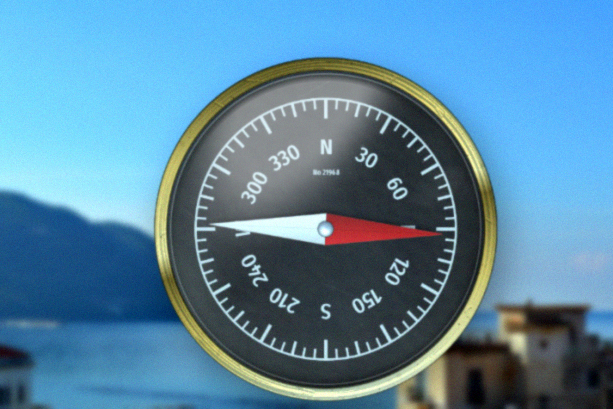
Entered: {"value": 92.5, "unit": "°"}
